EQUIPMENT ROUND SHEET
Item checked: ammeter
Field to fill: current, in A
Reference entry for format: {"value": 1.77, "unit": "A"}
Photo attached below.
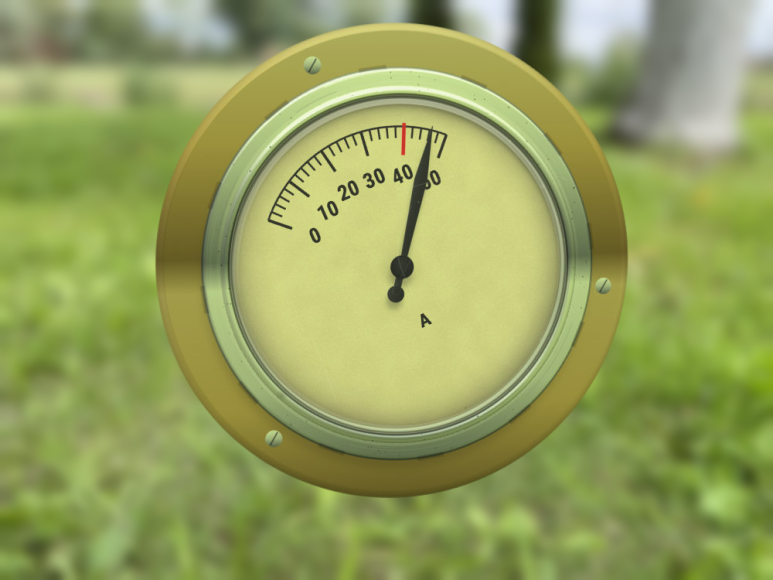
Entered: {"value": 46, "unit": "A"}
